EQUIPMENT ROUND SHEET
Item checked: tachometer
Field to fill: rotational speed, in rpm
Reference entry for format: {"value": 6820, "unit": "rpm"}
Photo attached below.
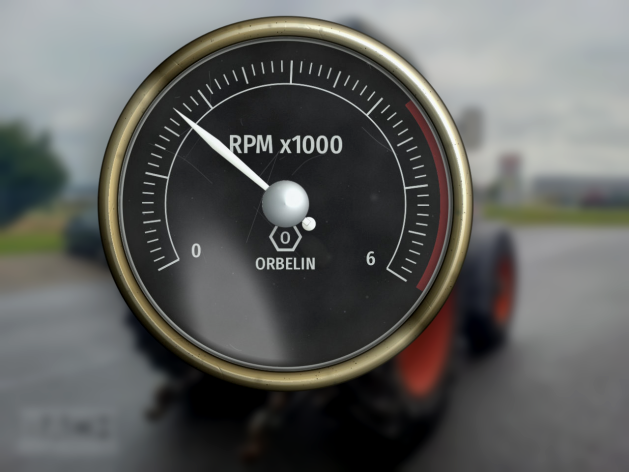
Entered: {"value": 1700, "unit": "rpm"}
